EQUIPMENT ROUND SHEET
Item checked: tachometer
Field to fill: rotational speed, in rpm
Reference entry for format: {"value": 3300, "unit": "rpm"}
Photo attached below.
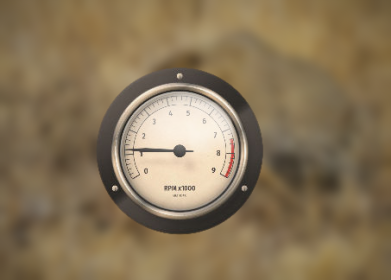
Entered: {"value": 1200, "unit": "rpm"}
